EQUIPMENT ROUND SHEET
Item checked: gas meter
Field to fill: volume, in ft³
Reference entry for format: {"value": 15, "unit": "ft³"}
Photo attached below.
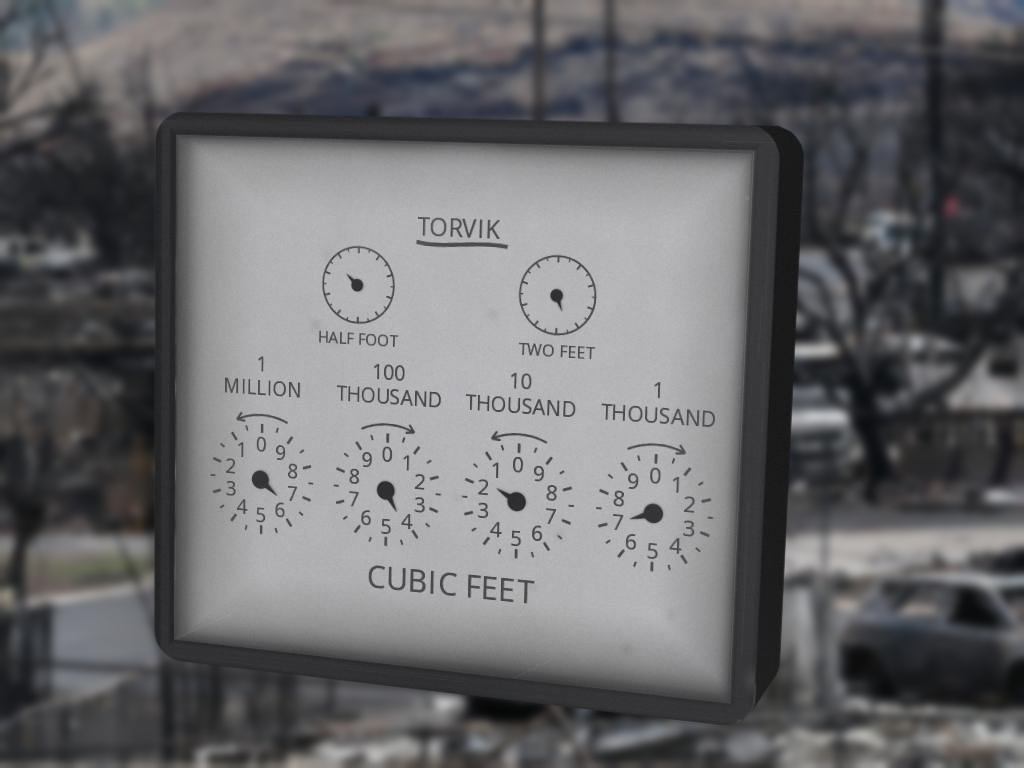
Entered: {"value": 641700, "unit": "ft³"}
